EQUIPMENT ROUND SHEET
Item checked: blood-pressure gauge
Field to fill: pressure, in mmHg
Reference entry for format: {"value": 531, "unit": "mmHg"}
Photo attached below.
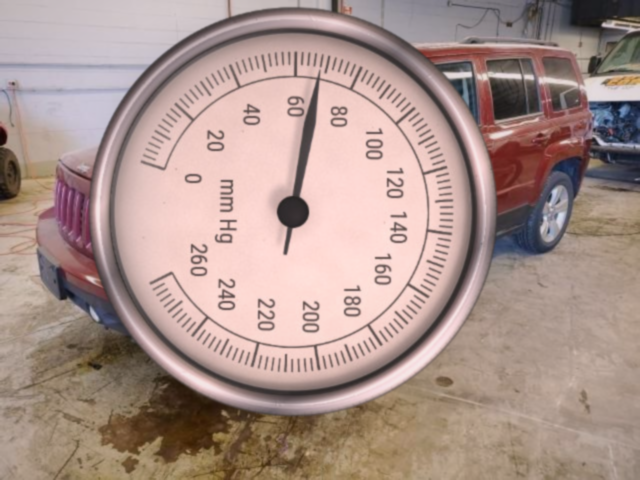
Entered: {"value": 68, "unit": "mmHg"}
